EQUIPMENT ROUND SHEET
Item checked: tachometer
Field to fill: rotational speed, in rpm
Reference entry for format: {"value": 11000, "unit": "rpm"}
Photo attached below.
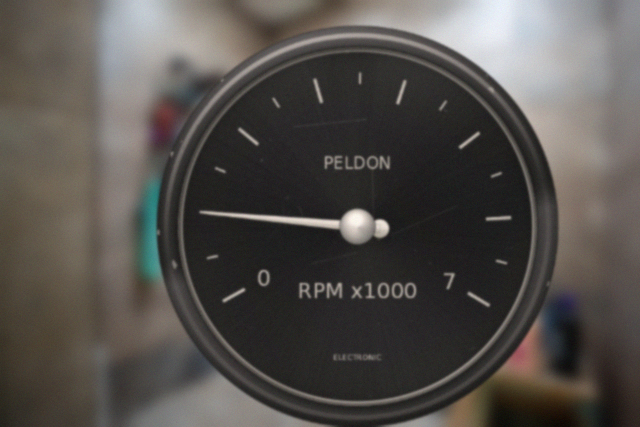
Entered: {"value": 1000, "unit": "rpm"}
